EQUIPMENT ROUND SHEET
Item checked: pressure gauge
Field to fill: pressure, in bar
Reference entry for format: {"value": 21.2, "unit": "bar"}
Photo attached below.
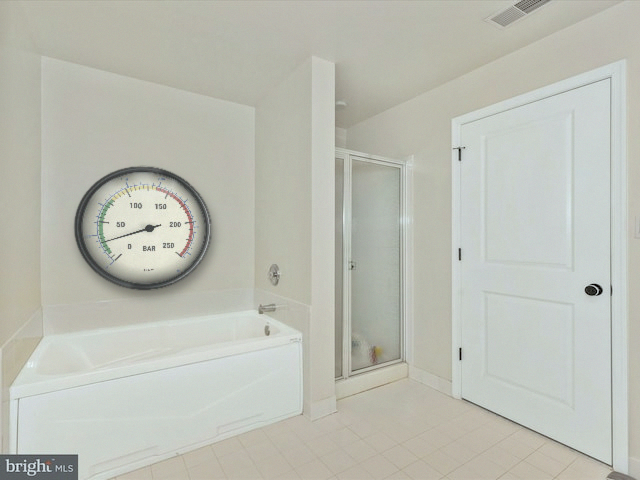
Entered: {"value": 25, "unit": "bar"}
